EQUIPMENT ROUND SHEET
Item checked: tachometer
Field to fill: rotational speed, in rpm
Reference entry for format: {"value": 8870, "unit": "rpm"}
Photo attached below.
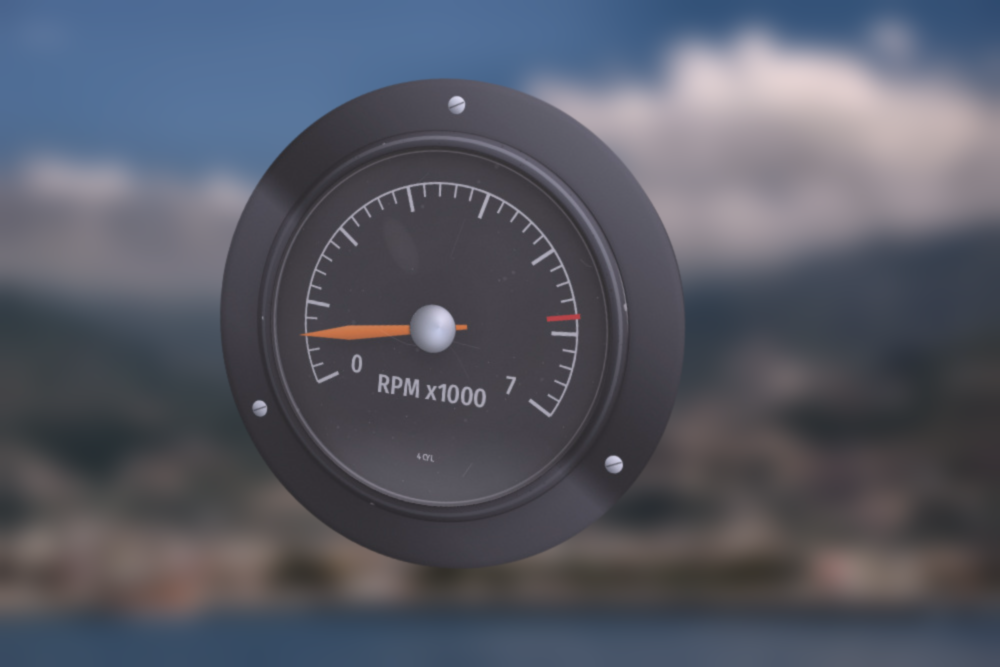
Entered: {"value": 600, "unit": "rpm"}
